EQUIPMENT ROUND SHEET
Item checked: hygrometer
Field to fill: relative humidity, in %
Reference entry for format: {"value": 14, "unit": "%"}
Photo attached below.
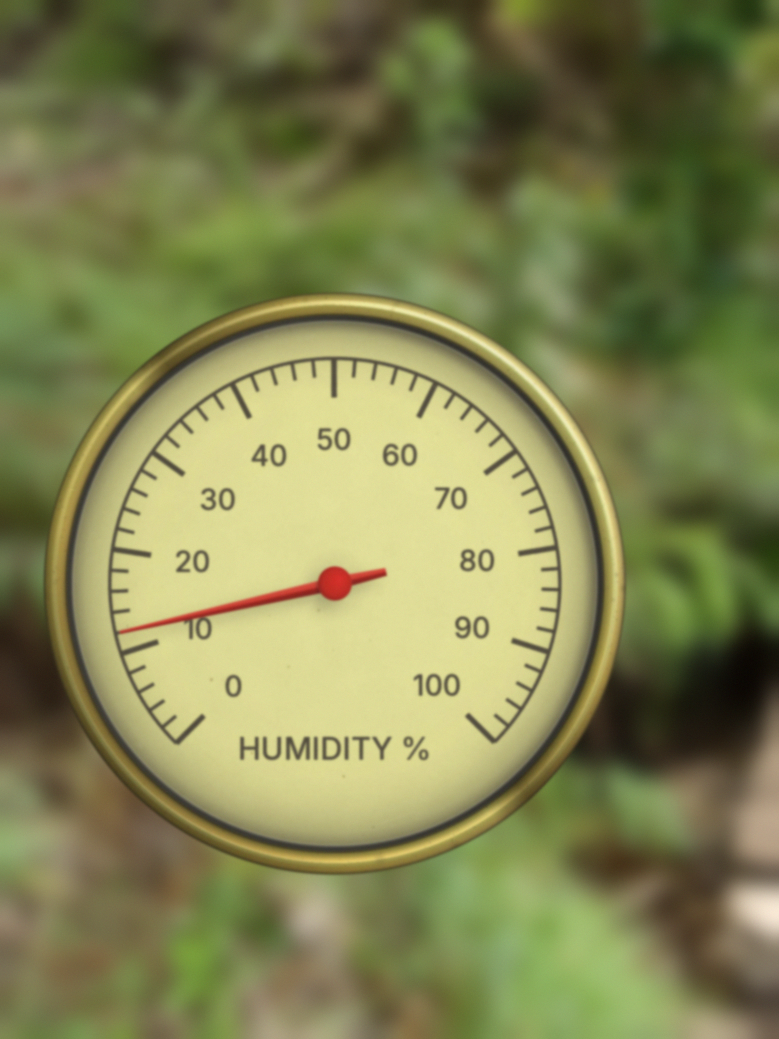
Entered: {"value": 12, "unit": "%"}
